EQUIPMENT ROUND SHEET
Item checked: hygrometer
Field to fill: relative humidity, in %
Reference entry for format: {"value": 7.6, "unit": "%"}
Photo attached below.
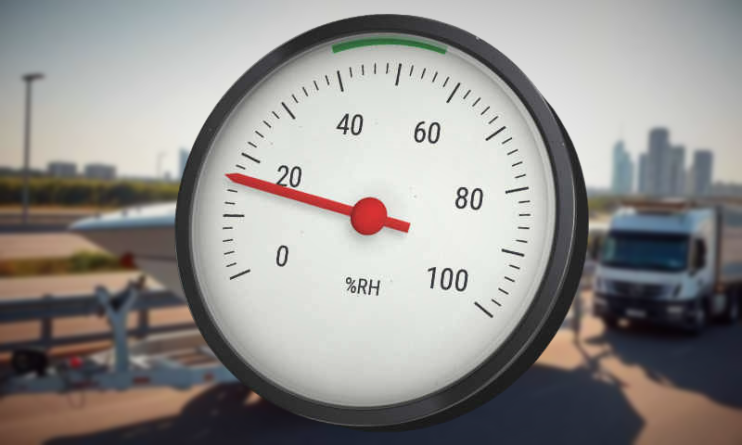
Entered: {"value": 16, "unit": "%"}
